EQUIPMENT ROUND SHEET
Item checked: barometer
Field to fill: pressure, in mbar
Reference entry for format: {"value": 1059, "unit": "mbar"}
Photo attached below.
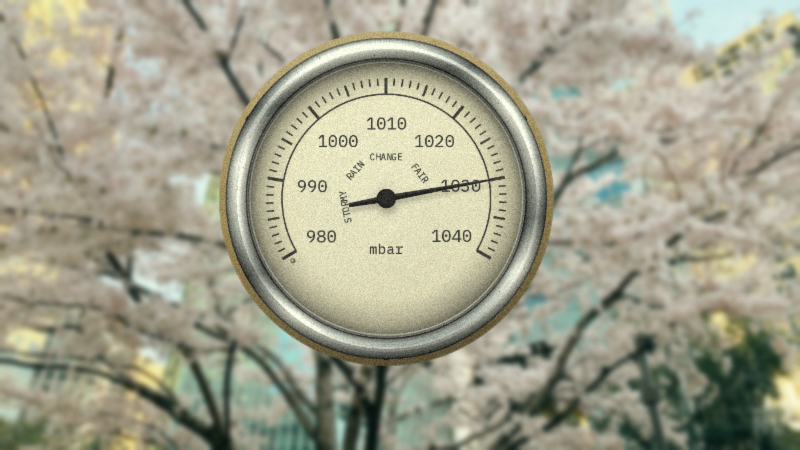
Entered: {"value": 1030, "unit": "mbar"}
